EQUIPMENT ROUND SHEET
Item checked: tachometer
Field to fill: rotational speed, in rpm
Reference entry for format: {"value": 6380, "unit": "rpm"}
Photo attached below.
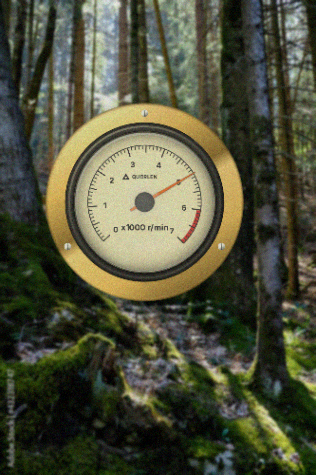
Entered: {"value": 5000, "unit": "rpm"}
